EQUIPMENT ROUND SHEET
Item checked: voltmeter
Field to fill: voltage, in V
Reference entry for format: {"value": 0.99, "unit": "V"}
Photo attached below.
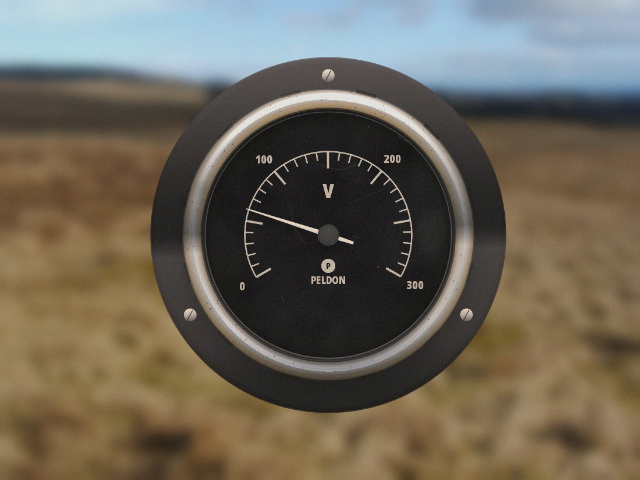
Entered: {"value": 60, "unit": "V"}
